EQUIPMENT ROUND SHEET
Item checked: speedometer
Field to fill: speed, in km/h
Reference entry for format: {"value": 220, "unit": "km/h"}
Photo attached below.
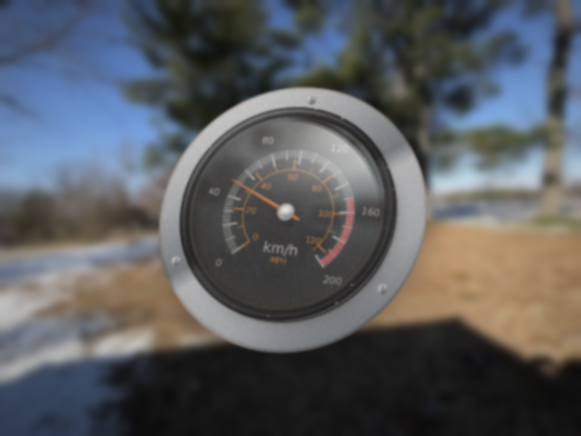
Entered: {"value": 50, "unit": "km/h"}
